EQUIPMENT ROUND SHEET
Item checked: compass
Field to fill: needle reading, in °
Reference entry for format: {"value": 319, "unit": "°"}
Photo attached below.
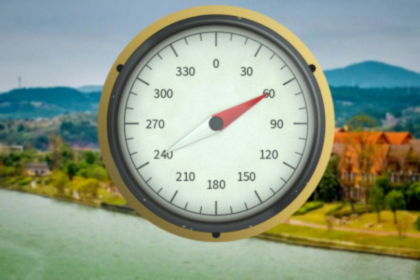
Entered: {"value": 60, "unit": "°"}
